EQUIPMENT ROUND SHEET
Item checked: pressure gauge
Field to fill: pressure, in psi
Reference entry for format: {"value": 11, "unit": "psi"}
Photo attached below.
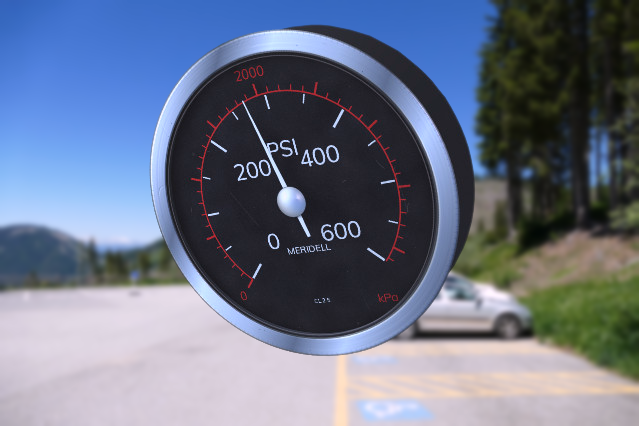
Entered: {"value": 275, "unit": "psi"}
